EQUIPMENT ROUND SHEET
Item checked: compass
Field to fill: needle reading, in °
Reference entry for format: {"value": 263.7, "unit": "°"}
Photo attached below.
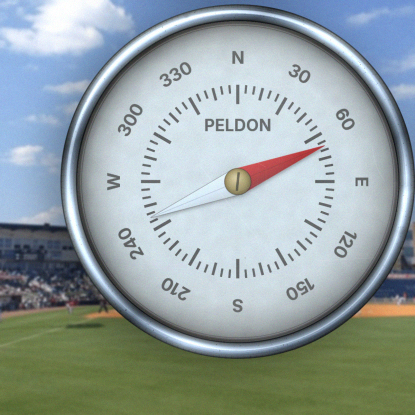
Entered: {"value": 67.5, "unit": "°"}
